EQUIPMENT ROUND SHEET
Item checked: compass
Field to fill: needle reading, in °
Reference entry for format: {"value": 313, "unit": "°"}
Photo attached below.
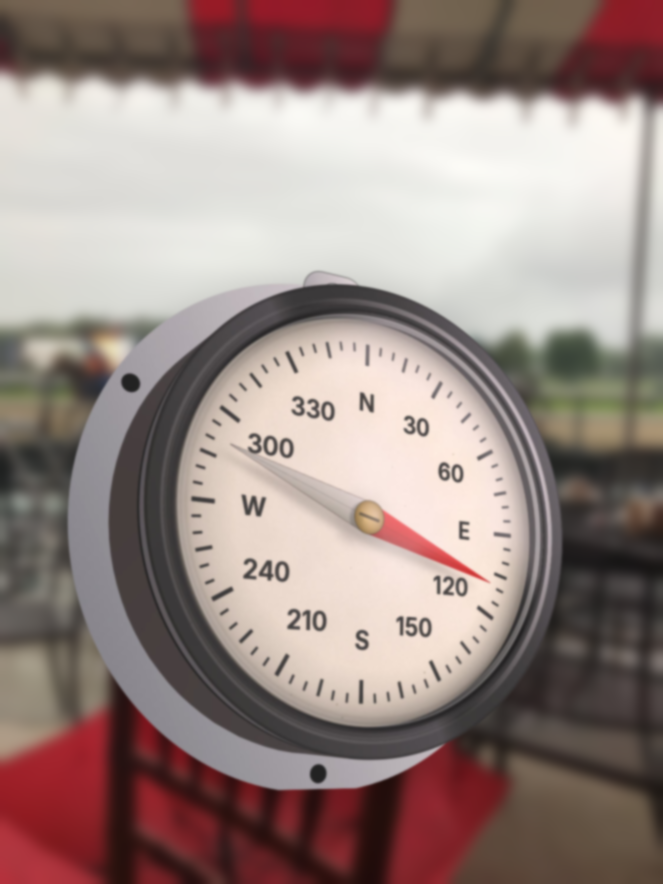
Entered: {"value": 110, "unit": "°"}
